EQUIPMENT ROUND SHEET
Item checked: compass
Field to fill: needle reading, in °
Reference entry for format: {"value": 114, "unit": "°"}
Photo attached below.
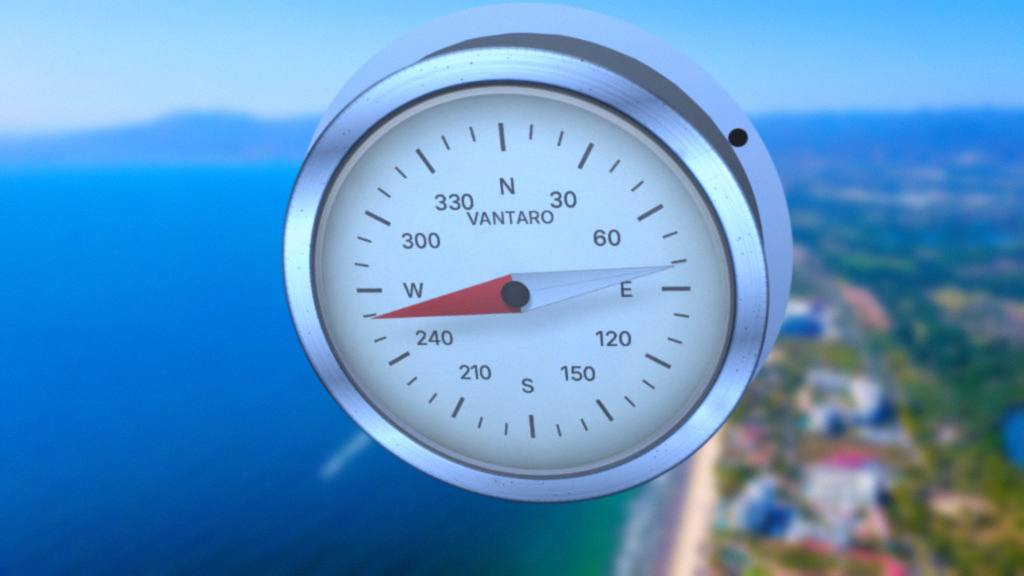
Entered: {"value": 260, "unit": "°"}
